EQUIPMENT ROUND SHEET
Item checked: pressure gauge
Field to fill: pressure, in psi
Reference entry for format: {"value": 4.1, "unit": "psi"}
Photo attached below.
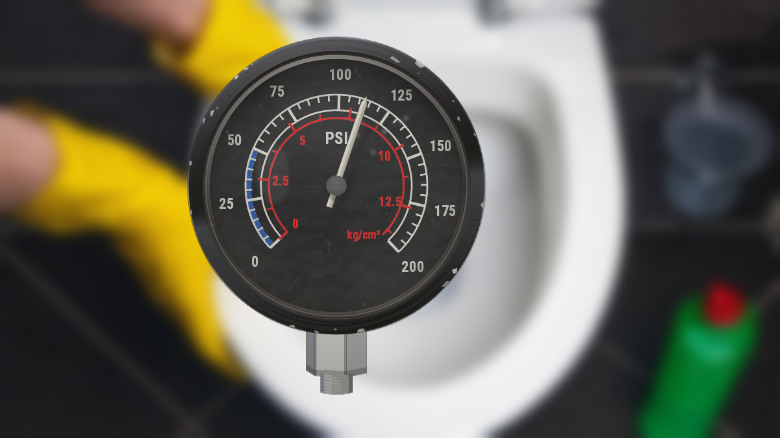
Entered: {"value": 112.5, "unit": "psi"}
